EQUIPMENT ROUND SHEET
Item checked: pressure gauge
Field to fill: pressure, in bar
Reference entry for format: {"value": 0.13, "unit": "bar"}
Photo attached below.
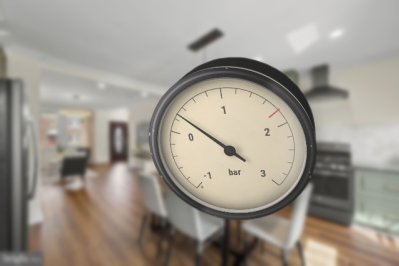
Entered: {"value": 0.3, "unit": "bar"}
